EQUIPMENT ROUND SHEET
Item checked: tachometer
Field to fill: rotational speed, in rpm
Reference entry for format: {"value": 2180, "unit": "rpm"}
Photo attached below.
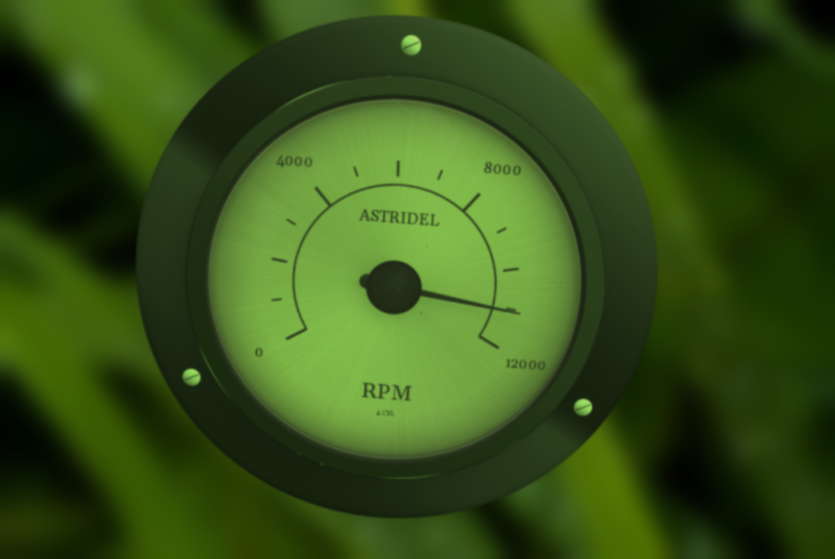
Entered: {"value": 11000, "unit": "rpm"}
